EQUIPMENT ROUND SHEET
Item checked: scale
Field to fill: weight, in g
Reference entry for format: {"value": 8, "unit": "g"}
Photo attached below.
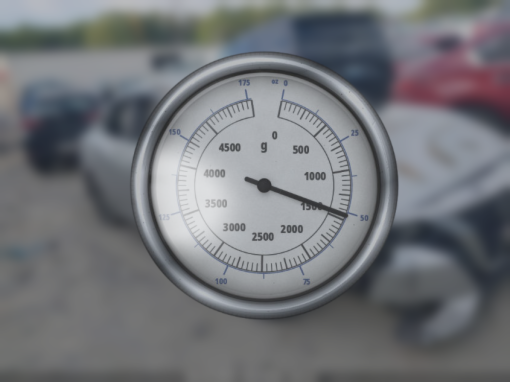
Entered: {"value": 1450, "unit": "g"}
